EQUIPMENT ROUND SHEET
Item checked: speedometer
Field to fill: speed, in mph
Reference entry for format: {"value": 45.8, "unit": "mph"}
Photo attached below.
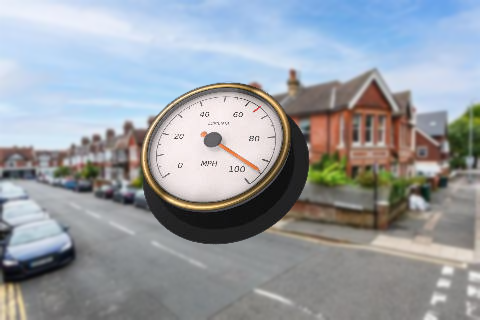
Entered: {"value": 95, "unit": "mph"}
